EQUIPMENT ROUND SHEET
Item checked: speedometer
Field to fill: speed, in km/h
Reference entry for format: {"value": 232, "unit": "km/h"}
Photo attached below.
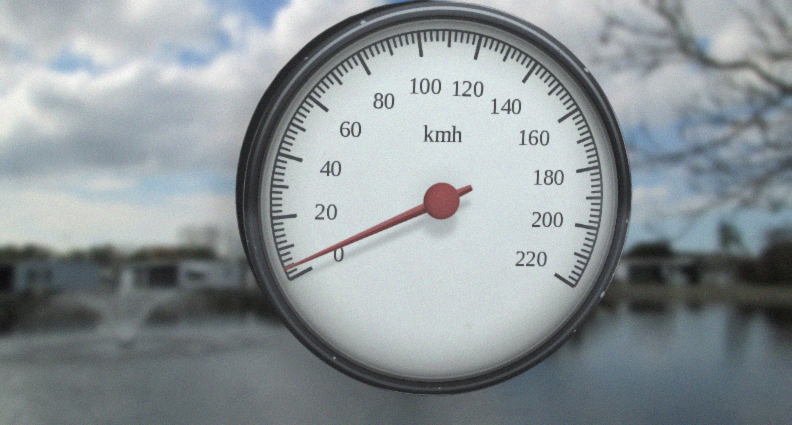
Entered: {"value": 4, "unit": "km/h"}
